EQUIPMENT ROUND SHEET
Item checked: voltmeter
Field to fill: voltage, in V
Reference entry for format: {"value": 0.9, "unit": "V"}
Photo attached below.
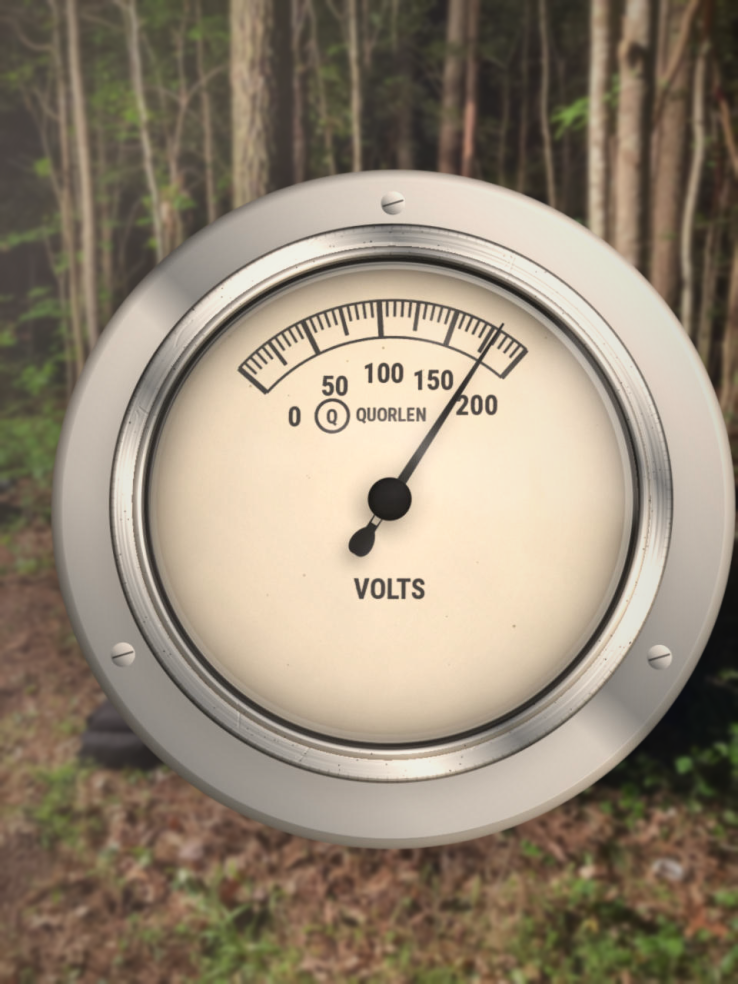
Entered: {"value": 180, "unit": "V"}
